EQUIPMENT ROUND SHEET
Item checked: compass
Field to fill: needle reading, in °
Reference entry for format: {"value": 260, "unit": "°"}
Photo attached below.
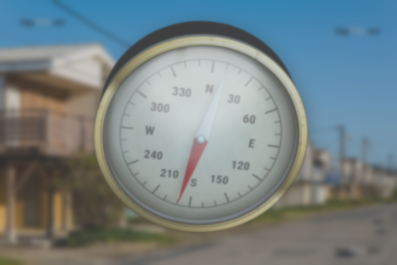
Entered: {"value": 190, "unit": "°"}
